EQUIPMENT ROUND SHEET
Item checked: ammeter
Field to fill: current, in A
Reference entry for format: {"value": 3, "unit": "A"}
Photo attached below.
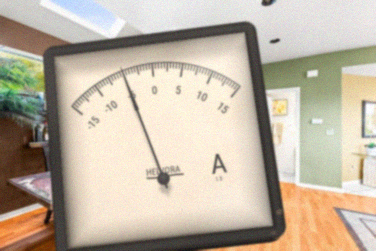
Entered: {"value": -5, "unit": "A"}
